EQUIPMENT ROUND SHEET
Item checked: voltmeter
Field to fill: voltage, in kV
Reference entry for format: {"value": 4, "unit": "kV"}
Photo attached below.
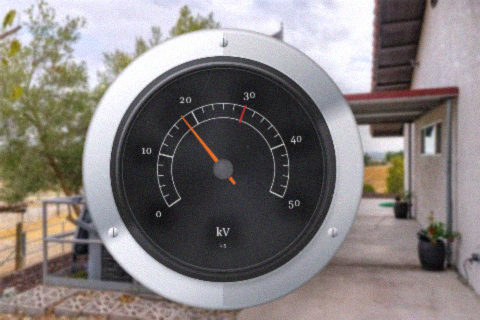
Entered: {"value": 18, "unit": "kV"}
